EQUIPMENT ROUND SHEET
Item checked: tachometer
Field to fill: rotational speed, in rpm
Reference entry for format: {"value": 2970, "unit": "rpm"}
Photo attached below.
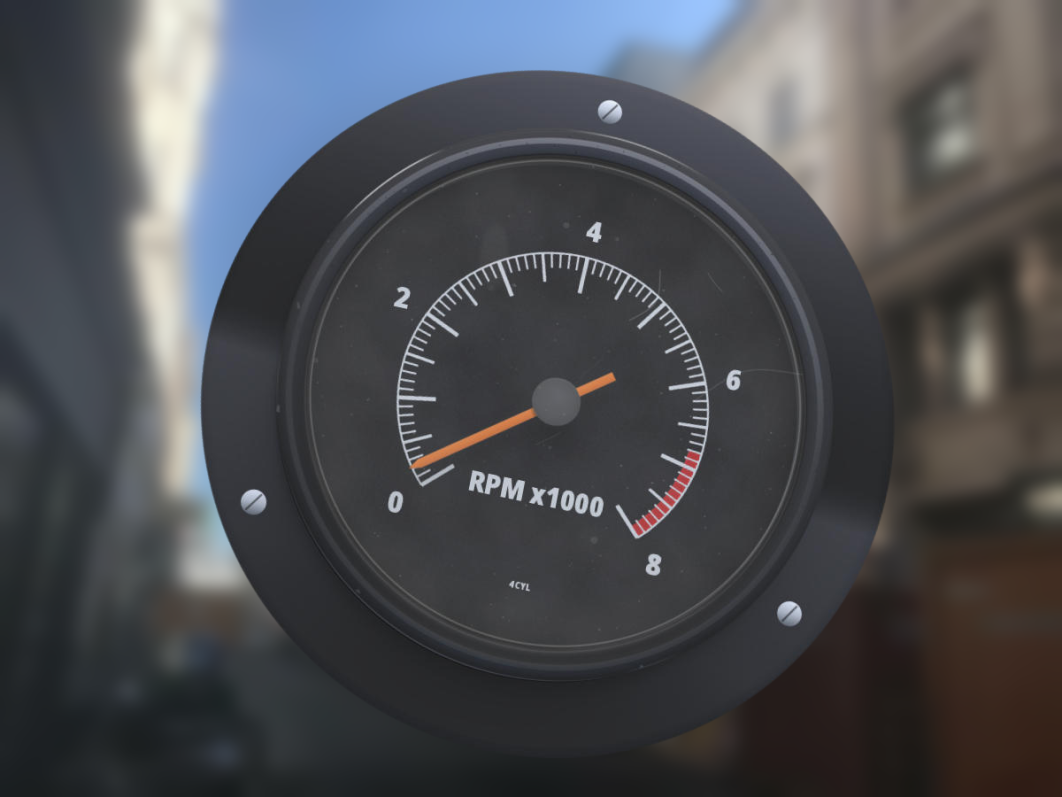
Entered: {"value": 200, "unit": "rpm"}
